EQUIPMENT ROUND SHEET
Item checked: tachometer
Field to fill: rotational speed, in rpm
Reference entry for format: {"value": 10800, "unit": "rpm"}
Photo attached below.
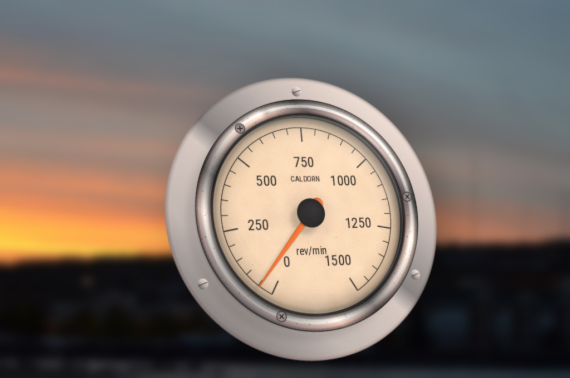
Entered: {"value": 50, "unit": "rpm"}
